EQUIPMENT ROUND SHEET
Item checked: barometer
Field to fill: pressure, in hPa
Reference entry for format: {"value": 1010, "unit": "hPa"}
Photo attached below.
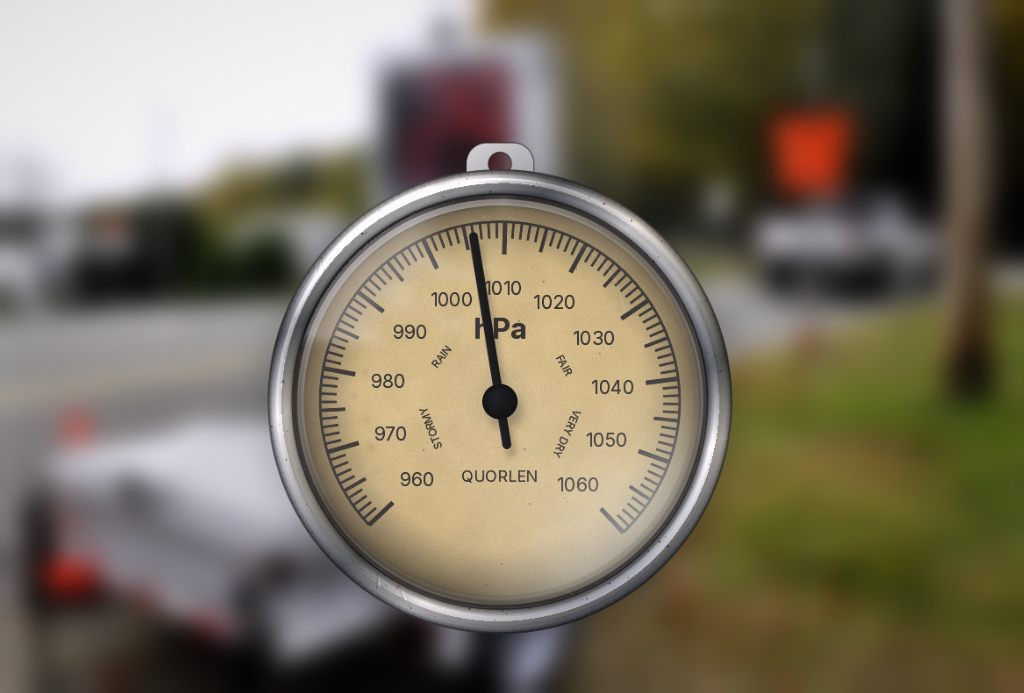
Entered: {"value": 1006, "unit": "hPa"}
